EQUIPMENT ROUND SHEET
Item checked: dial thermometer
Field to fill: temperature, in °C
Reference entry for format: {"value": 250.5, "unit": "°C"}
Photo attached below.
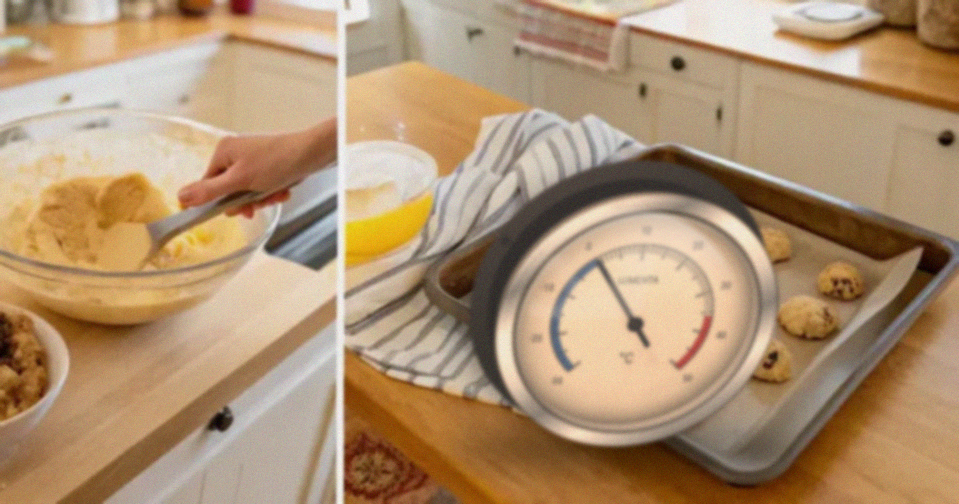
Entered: {"value": 0, "unit": "°C"}
